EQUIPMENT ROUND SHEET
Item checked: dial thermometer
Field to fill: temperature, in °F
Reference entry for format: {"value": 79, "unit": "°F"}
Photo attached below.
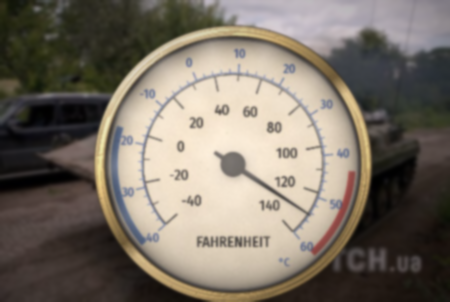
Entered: {"value": 130, "unit": "°F"}
